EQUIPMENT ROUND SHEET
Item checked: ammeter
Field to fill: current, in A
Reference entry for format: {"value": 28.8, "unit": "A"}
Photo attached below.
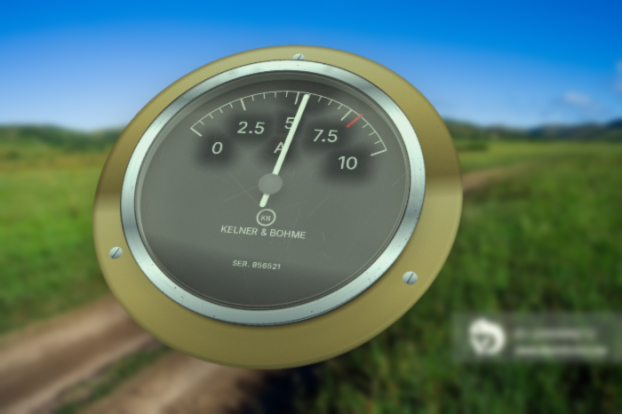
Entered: {"value": 5.5, "unit": "A"}
